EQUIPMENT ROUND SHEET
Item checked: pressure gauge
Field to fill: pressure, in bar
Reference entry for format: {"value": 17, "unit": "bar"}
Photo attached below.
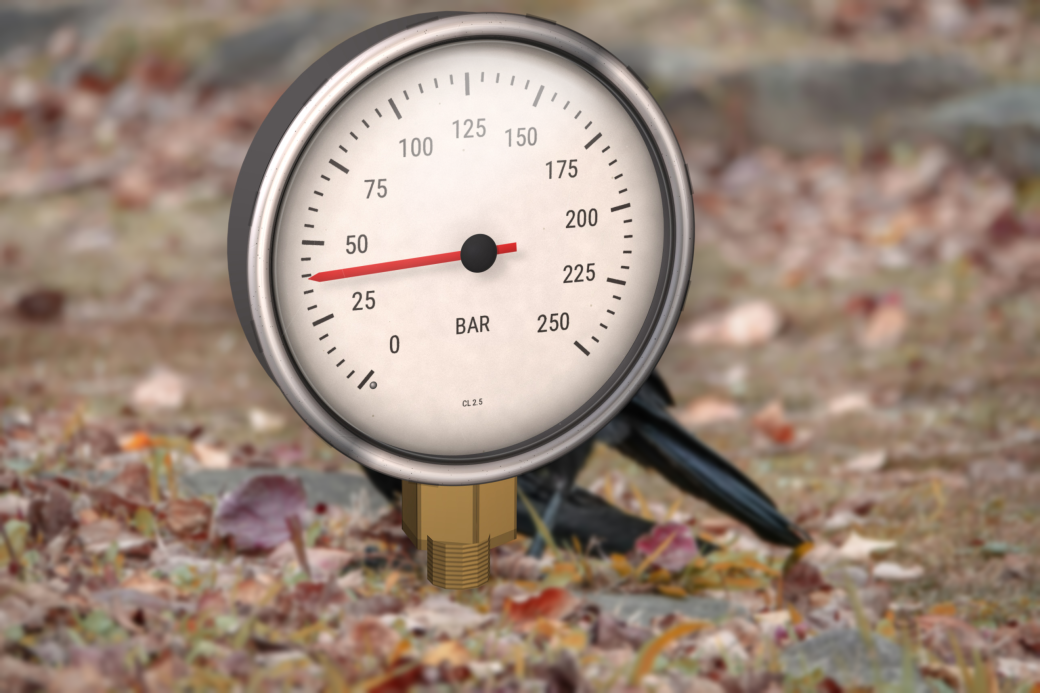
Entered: {"value": 40, "unit": "bar"}
